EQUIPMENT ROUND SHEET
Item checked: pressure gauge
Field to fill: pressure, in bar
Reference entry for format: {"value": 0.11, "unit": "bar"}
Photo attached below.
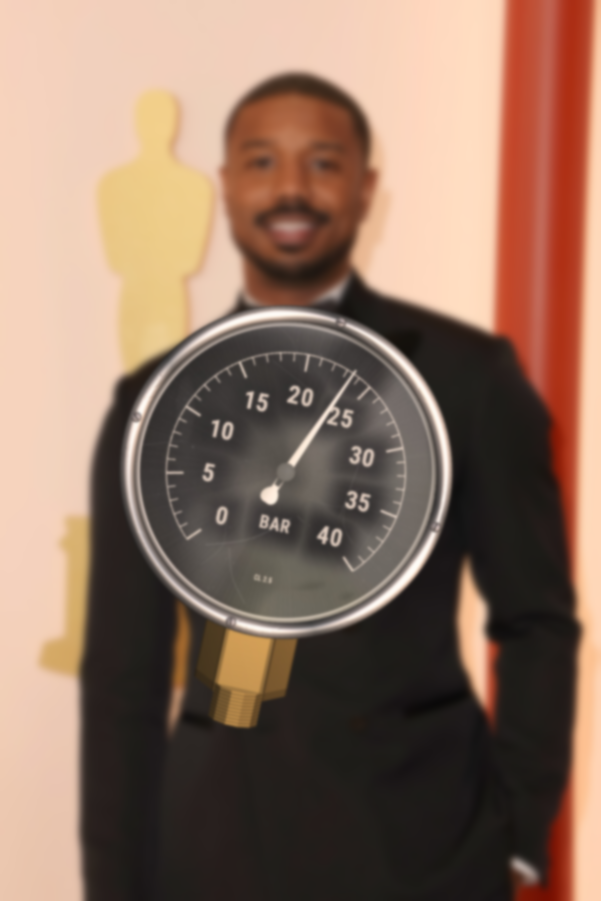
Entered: {"value": 23.5, "unit": "bar"}
